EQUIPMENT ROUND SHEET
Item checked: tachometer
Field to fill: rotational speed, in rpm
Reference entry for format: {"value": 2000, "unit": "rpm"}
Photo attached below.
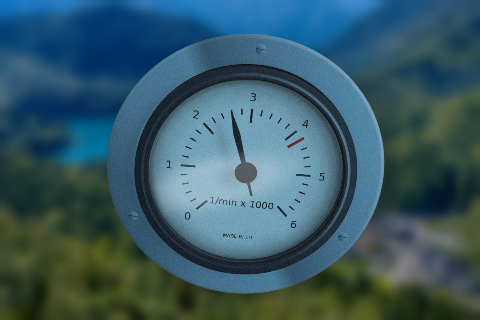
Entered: {"value": 2600, "unit": "rpm"}
